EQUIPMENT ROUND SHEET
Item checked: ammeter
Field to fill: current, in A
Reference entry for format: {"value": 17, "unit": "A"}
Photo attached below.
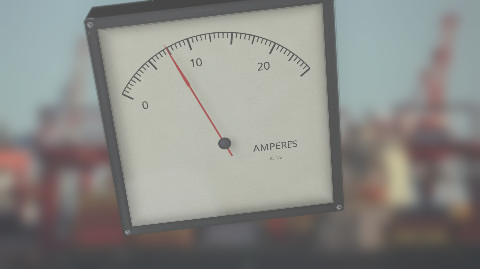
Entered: {"value": 7.5, "unit": "A"}
